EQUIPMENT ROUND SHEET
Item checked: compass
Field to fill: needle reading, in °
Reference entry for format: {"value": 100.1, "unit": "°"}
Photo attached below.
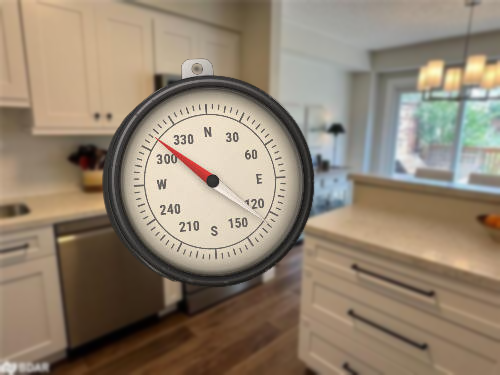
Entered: {"value": 310, "unit": "°"}
